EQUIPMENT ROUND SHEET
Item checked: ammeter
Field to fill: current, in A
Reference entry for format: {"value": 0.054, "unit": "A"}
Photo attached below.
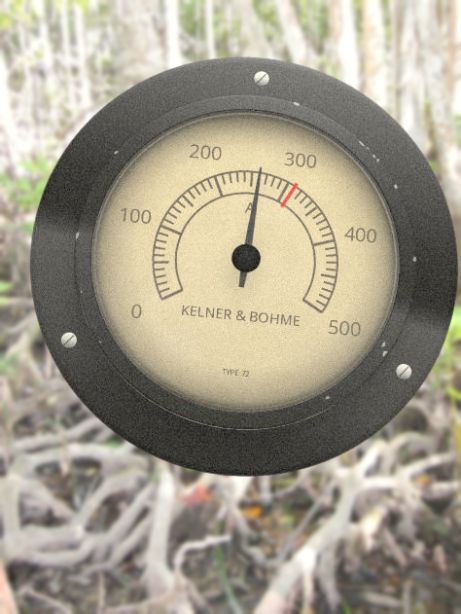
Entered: {"value": 260, "unit": "A"}
